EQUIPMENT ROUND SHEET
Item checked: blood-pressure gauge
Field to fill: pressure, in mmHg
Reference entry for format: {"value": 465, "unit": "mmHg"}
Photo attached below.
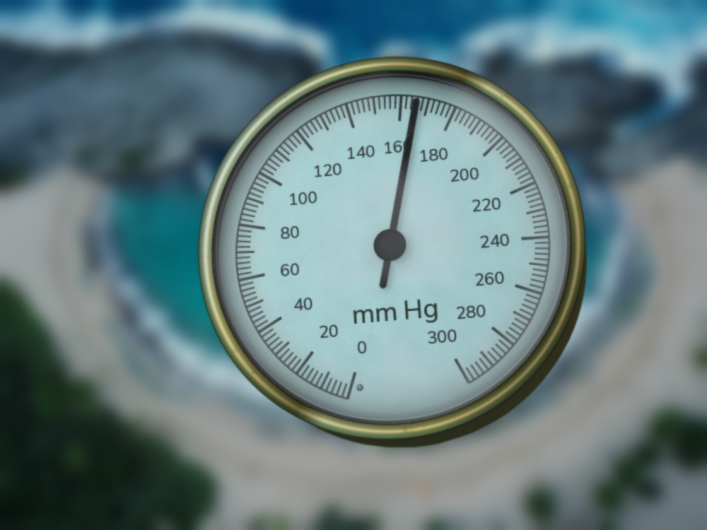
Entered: {"value": 166, "unit": "mmHg"}
